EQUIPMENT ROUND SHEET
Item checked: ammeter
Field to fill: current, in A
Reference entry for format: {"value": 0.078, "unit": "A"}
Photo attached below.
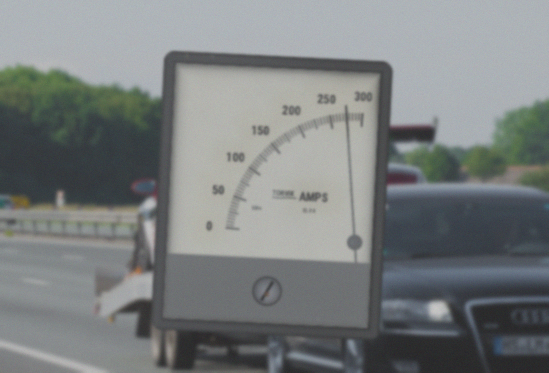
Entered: {"value": 275, "unit": "A"}
